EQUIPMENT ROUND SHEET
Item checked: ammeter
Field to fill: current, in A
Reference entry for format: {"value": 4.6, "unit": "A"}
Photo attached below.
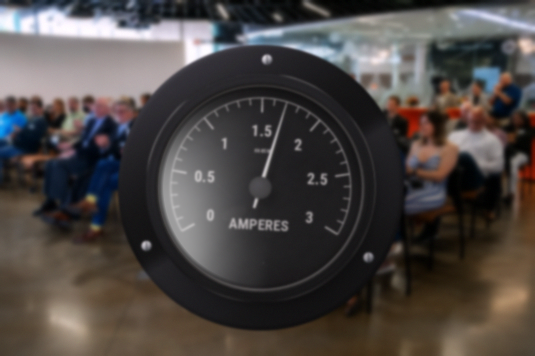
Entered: {"value": 1.7, "unit": "A"}
